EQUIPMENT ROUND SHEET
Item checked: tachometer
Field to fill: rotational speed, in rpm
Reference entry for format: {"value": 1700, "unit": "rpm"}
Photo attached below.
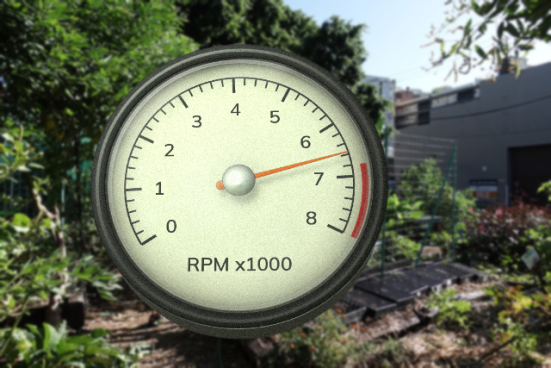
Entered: {"value": 6600, "unit": "rpm"}
